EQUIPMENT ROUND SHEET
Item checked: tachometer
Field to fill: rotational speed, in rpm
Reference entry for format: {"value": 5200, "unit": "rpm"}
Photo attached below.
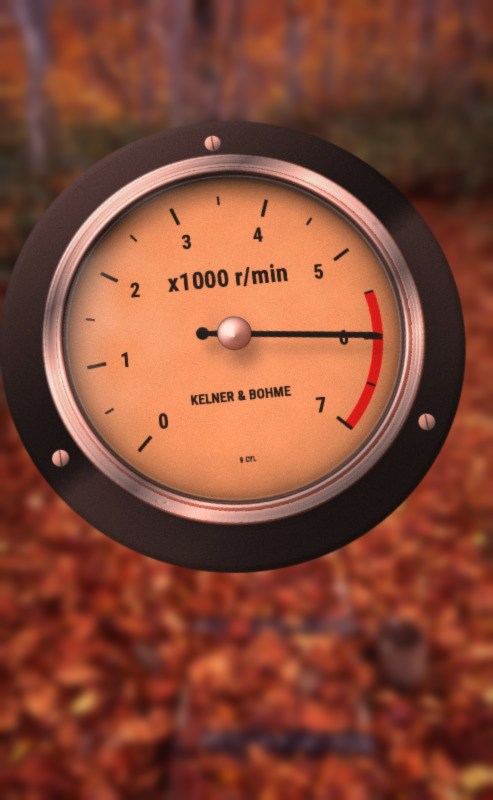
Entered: {"value": 6000, "unit": "rpm"}
